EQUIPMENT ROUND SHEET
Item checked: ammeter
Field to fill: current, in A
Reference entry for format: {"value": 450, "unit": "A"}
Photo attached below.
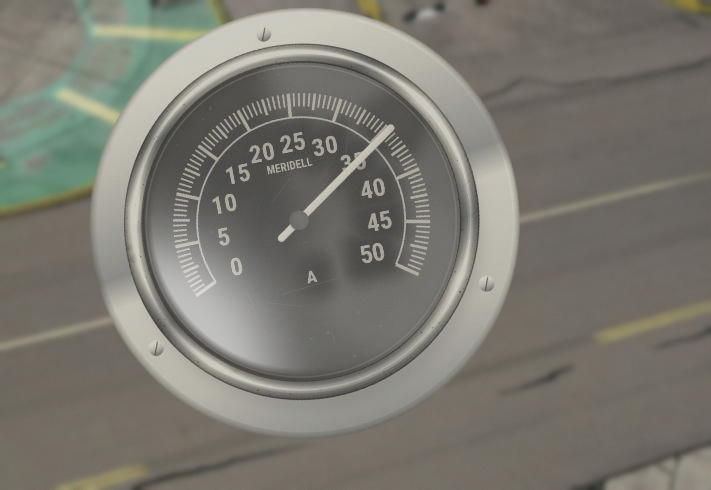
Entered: {"value": 35.5, "unit": "A"}
